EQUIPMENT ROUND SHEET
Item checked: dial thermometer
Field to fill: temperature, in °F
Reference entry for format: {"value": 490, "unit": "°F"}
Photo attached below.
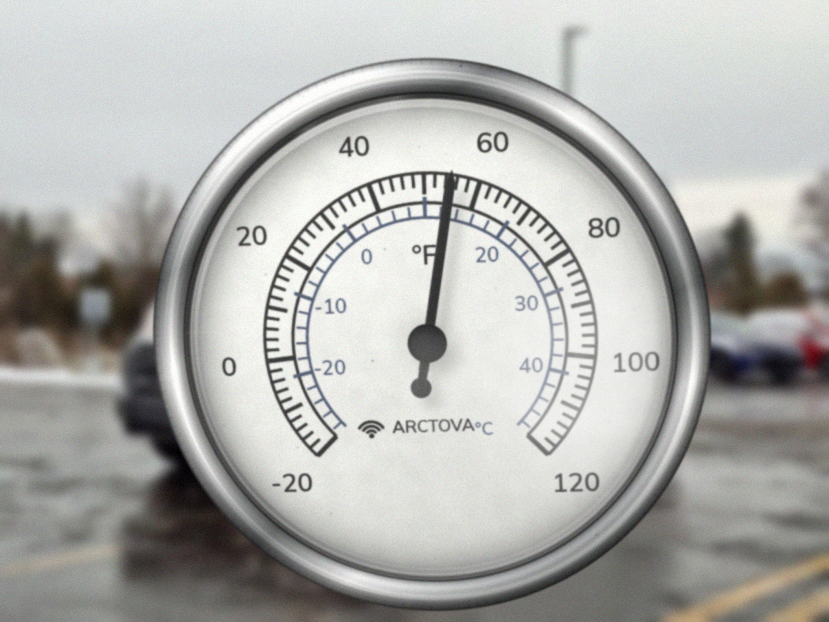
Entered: {"value": 55, "unit": "°F"}
